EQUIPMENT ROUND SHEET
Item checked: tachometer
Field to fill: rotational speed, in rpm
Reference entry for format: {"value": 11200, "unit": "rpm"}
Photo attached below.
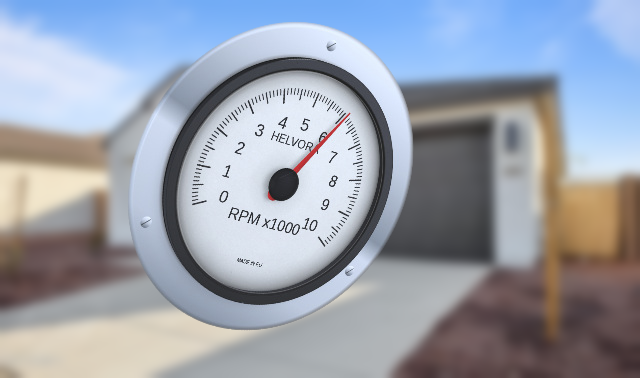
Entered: {"value": 6000, "unit": "rpm"}
